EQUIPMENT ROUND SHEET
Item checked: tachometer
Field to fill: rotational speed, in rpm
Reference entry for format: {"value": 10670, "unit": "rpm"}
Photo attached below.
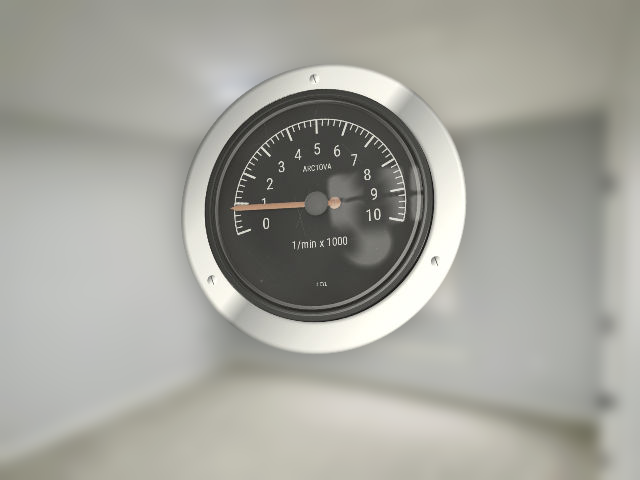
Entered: {"value": 800, "unit": "rpm"}
